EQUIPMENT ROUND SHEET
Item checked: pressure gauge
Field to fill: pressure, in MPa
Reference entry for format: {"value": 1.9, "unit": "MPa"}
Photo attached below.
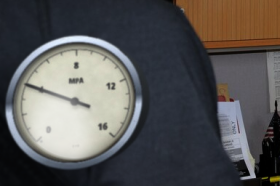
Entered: {"value": 4, "unit": "MPa"}
